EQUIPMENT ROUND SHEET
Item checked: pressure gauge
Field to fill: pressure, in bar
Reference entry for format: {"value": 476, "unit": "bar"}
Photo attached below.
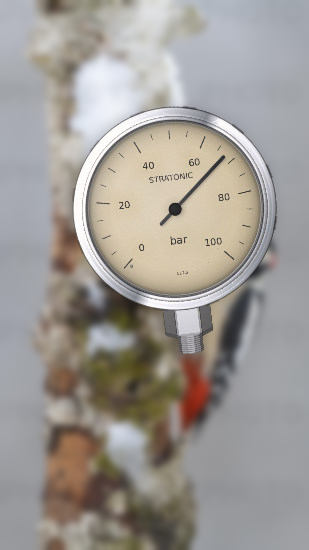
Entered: {"value": 67.5, "unit": "bar"}
